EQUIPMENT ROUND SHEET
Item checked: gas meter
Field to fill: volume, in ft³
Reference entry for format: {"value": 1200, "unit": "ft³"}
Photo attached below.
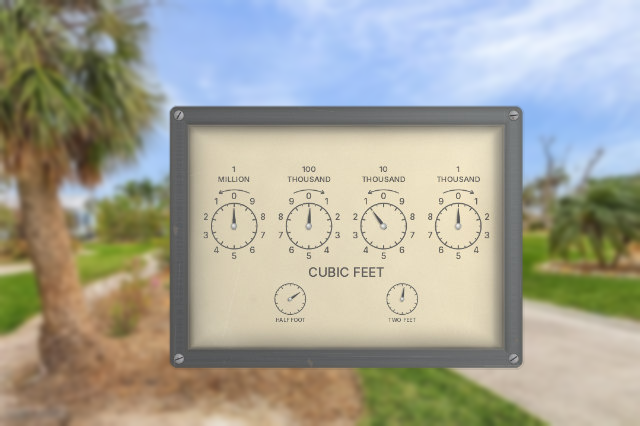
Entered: {"value": 1000, "unit": "ft³"}
